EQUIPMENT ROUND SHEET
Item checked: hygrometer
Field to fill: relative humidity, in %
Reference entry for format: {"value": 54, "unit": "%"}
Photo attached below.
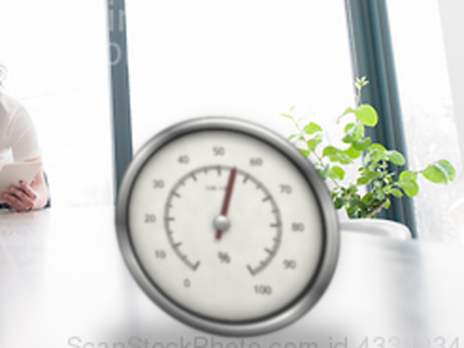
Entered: {"value": 55, "unit": "%"}
